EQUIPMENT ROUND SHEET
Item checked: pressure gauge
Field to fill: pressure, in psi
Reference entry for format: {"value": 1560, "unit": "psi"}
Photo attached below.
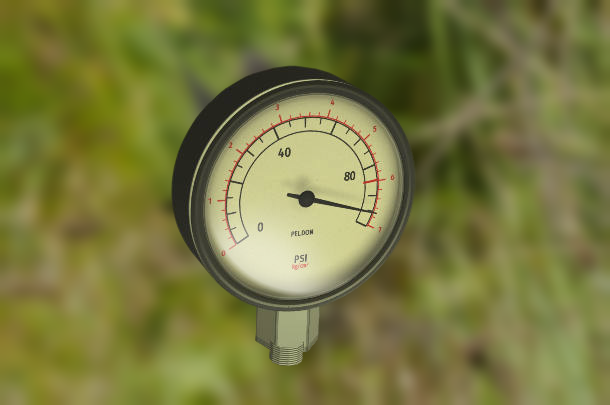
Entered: {"value": 95, "unit": "psi"}
